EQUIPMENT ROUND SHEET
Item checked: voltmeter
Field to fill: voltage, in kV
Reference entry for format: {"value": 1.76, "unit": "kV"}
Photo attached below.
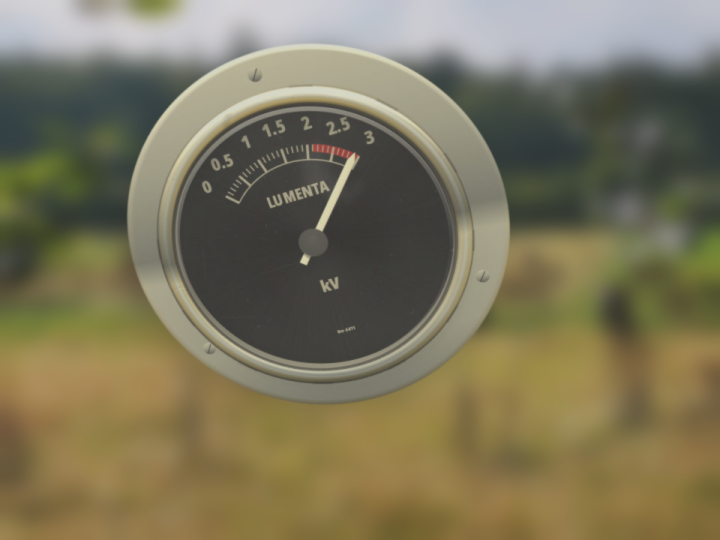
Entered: {"value": 2.9, "unit": "kV"}
